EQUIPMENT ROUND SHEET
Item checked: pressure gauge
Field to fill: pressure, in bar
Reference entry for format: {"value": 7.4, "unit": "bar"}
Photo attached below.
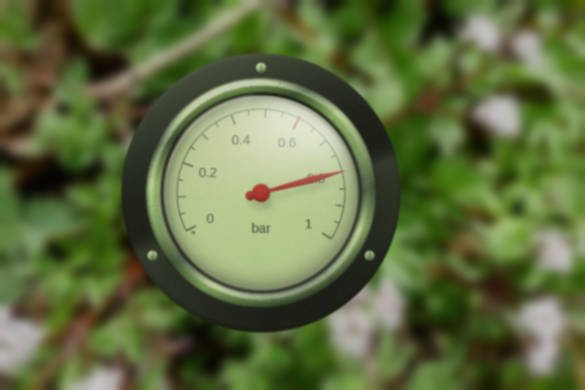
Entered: {"value": 0.8, "unit": "bar"}
